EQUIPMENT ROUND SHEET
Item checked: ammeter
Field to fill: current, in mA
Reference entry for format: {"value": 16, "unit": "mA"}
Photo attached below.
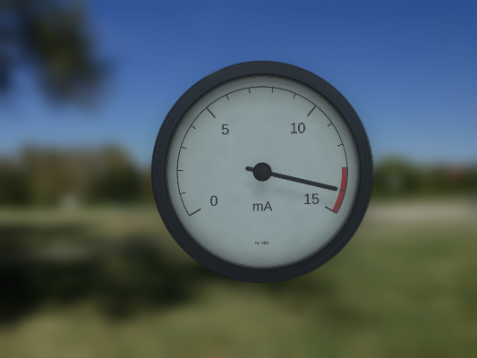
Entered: {"value": 14, "unit": "mA"}
